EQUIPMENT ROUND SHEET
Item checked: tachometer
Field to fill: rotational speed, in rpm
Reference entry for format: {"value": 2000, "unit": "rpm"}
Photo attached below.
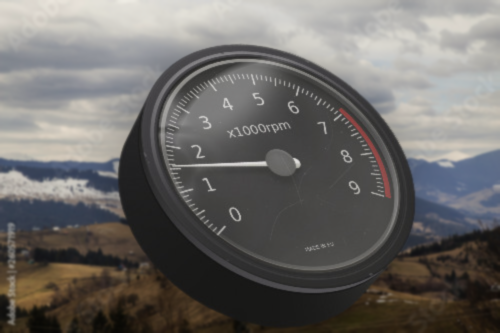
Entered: {"value": 1500, "unit": "rpm"}
